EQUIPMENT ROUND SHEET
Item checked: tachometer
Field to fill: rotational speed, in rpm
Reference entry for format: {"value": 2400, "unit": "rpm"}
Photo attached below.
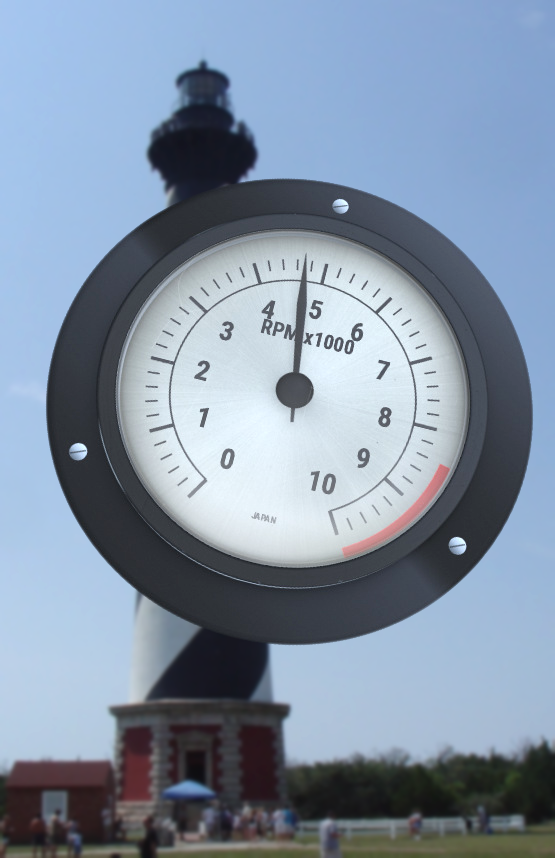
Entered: {"value": 4700, "unit": "rpm"}
